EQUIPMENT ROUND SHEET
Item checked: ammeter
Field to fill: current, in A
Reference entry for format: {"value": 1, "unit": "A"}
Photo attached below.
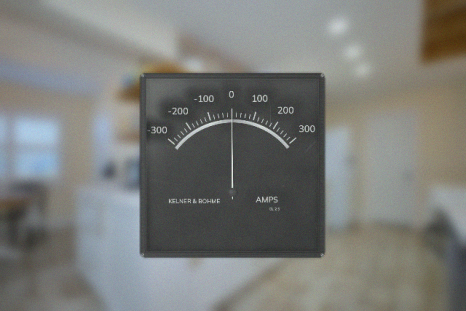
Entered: {"value": 0, "unit": "A"}
